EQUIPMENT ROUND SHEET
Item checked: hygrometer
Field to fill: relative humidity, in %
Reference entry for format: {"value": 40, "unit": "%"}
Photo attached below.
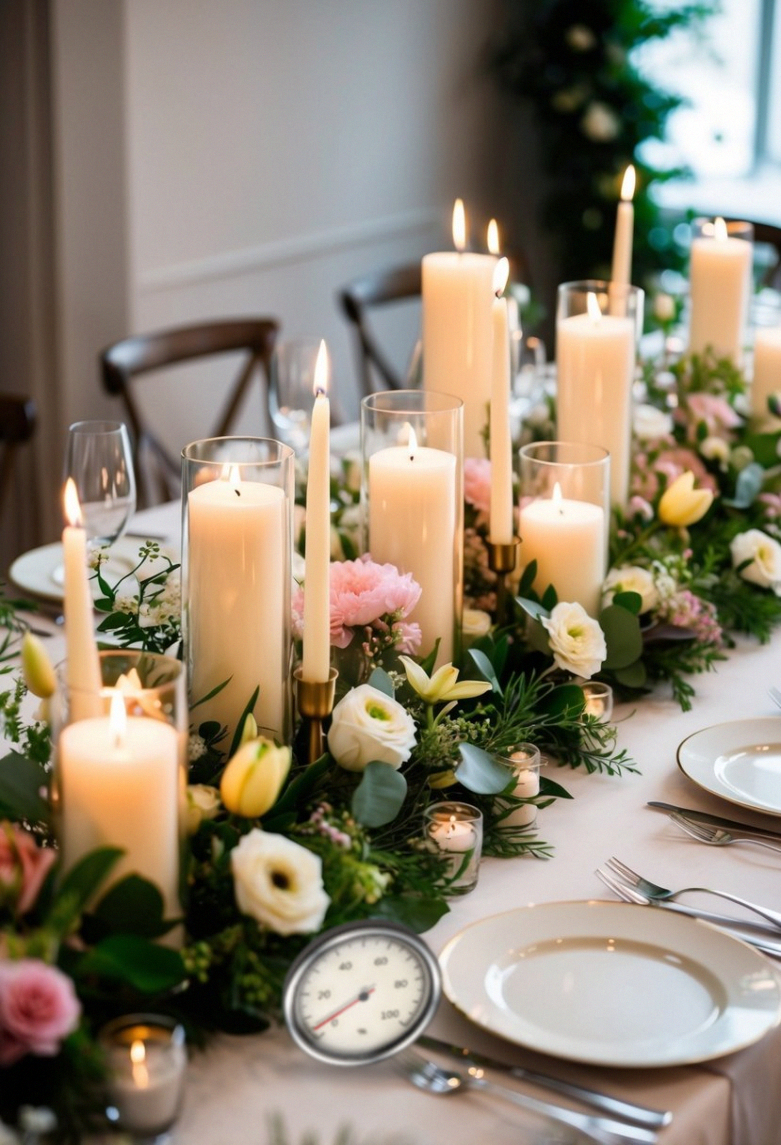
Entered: {"value": 5, "unit": "%"}
